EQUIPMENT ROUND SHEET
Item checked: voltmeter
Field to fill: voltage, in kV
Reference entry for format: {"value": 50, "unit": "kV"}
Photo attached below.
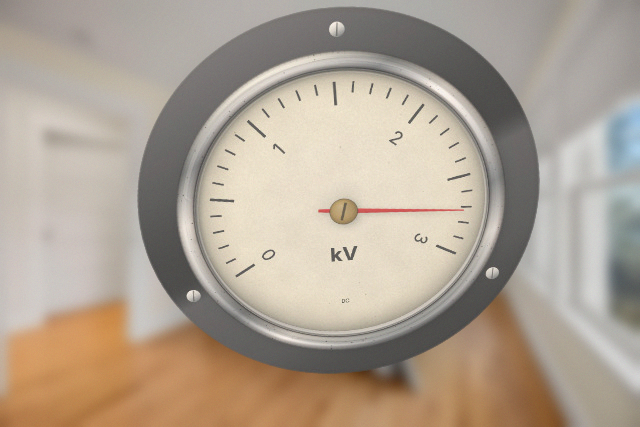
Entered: {"value": 2.7, "unit": "kV"}
